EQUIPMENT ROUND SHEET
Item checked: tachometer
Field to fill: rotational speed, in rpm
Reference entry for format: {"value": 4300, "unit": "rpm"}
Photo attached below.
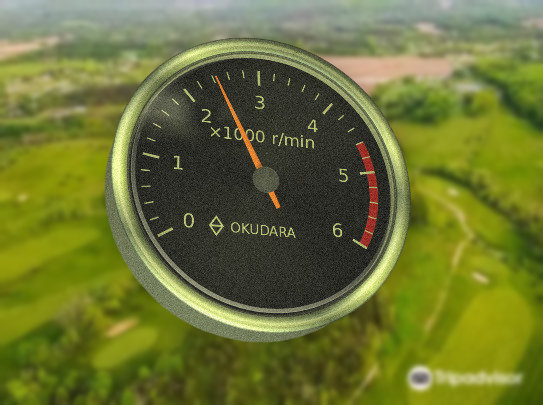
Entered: {"value": 2400, "unit": "rpm"}
